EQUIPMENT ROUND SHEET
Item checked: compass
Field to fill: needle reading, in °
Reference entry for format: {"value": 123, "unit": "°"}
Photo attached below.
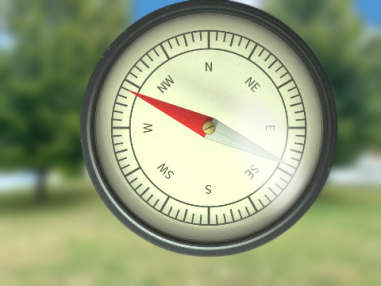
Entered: {"value": 295, "unit": "°"}
